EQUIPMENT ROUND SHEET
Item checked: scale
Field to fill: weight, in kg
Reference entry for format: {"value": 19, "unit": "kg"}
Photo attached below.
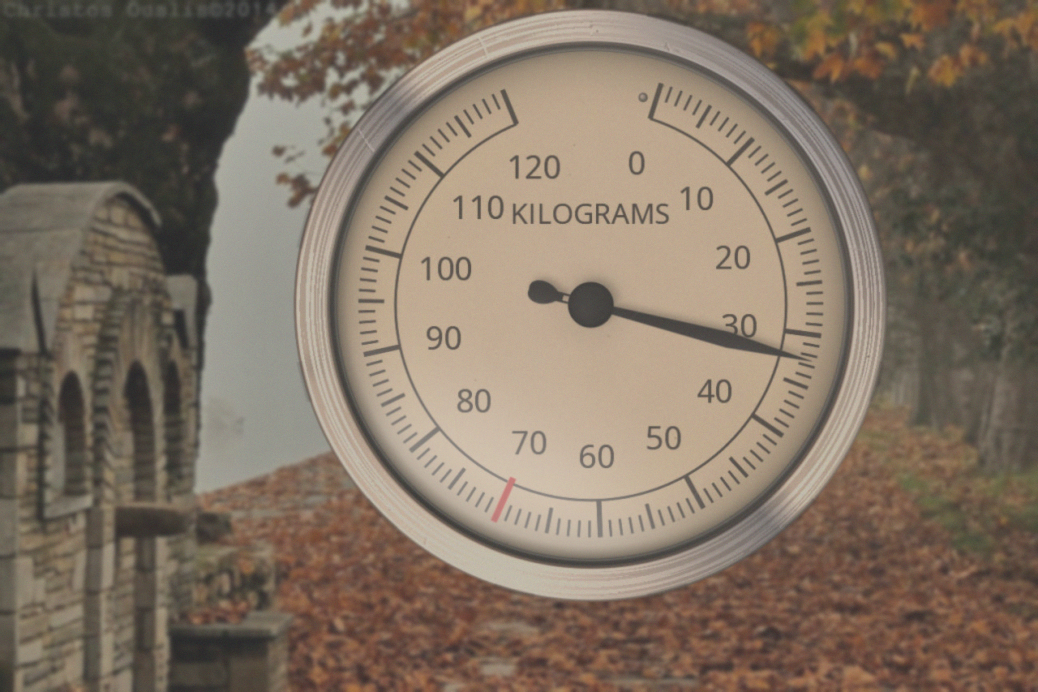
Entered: {"value": 32.5, "unit": "kg"}
